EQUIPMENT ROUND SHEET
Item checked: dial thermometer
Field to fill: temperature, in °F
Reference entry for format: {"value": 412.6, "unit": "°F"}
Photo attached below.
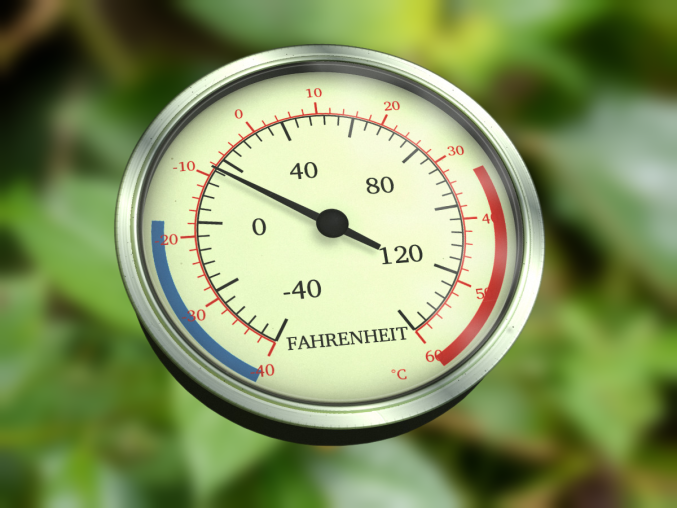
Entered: {"value": 16, "unit": "°F"}
